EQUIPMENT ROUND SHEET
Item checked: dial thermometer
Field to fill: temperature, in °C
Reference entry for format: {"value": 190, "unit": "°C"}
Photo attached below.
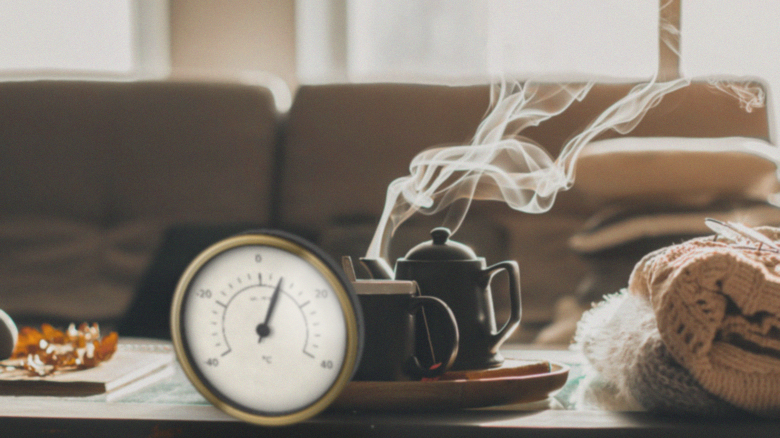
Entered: {"value": 8, "unit": "°C"}
